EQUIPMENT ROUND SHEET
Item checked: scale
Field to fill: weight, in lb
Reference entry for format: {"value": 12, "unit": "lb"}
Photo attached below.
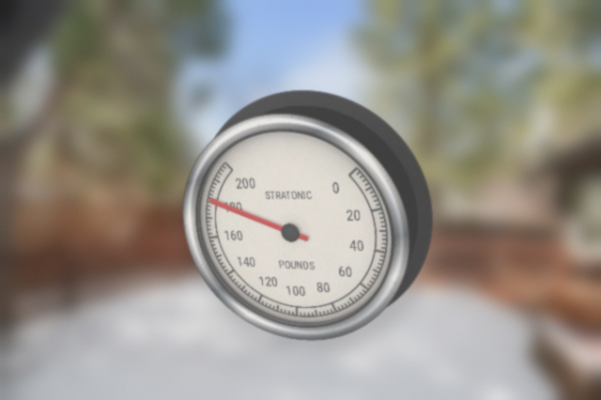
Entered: {"value": 180, "unit": "lb"}
